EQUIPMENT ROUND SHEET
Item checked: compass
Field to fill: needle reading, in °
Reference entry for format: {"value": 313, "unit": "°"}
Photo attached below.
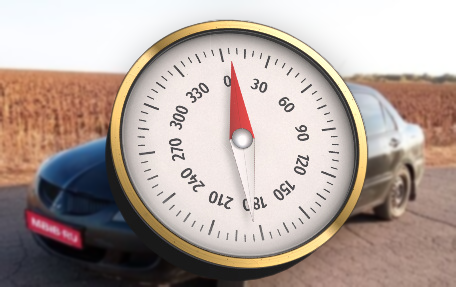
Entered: {"value": 5, "unit": "°"}
